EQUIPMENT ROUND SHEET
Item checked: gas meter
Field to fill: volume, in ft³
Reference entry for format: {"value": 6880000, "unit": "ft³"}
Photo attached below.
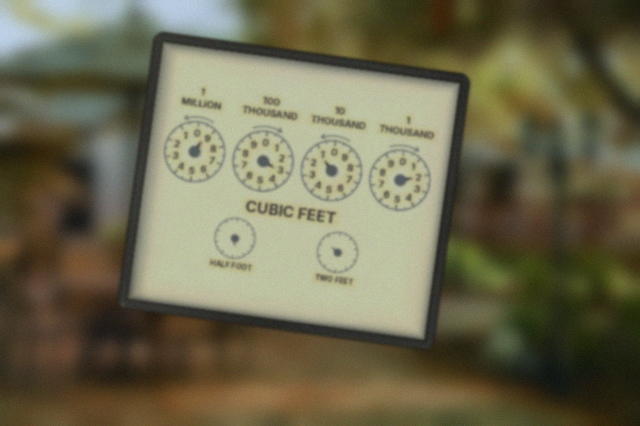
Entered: {"value": 931200, "unit": "ft³"}
